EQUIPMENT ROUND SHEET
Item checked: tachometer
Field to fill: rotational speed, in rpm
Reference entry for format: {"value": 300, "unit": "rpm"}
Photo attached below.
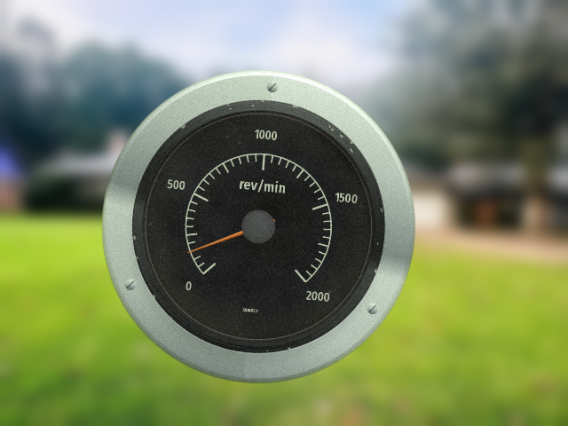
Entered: {"value": 150, "unit": "rpm"}
